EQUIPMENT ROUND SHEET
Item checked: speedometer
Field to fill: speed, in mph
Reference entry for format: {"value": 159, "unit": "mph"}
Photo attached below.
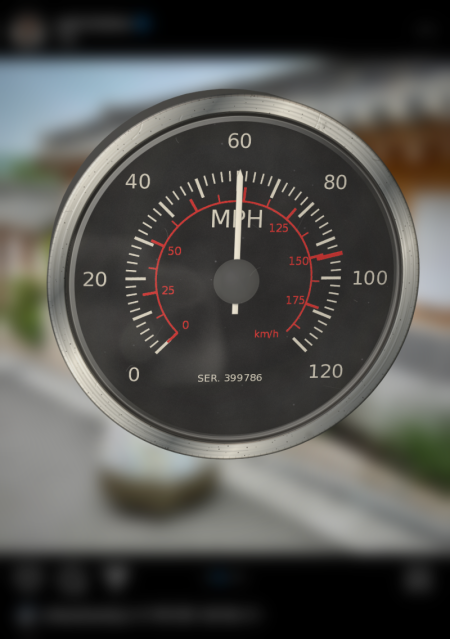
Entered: {"value": 60, "unit": "mph"}
